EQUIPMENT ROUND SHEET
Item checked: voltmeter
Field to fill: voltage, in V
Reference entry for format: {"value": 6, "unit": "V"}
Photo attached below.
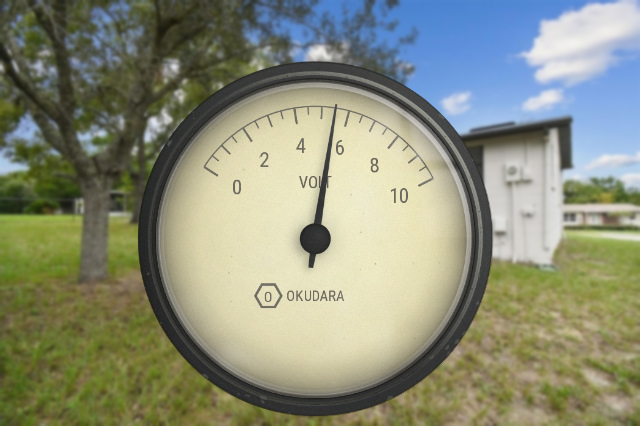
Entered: {"value": 5.5, "unit": "V"}
